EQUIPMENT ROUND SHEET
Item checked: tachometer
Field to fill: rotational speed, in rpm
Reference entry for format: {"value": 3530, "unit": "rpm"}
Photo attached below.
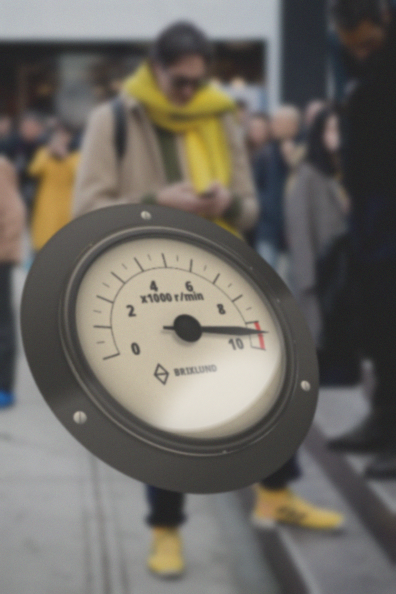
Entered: {"value": 9500, "unit": "rpm"}
